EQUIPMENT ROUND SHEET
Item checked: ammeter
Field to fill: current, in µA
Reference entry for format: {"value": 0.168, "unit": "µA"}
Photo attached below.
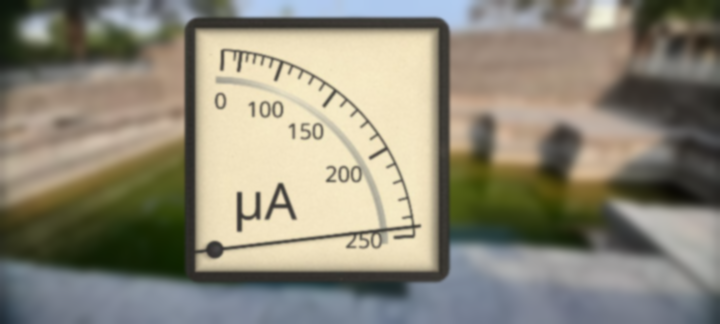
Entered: {"value": 245, "unit": "µA"}
